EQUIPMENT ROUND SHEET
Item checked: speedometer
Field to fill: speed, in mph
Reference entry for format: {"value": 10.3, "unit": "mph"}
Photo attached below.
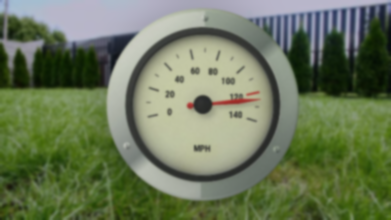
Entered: {"value": 125, "unit": "mph"}
